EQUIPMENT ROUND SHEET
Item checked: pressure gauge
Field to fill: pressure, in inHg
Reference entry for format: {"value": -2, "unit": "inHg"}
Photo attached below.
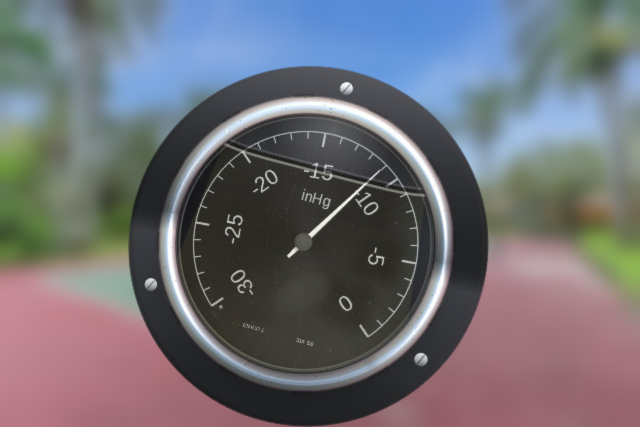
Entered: {"value": -11, "unit": "inHg"}
